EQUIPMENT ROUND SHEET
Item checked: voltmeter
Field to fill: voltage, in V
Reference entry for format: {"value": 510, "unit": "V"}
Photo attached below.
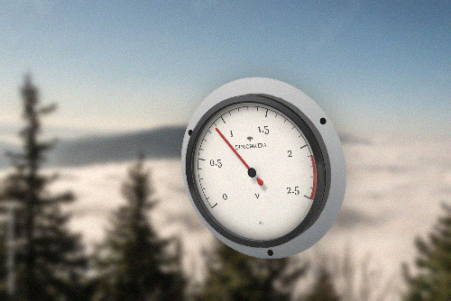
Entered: {"value": 0.9, "unit": "V"}
